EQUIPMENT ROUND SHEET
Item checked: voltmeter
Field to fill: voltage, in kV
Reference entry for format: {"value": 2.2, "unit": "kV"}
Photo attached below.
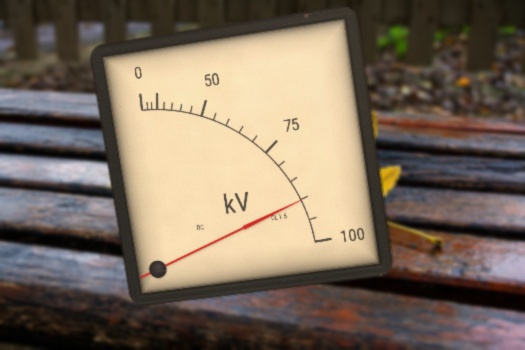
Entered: {"value": 90, "unit": "kV"}
